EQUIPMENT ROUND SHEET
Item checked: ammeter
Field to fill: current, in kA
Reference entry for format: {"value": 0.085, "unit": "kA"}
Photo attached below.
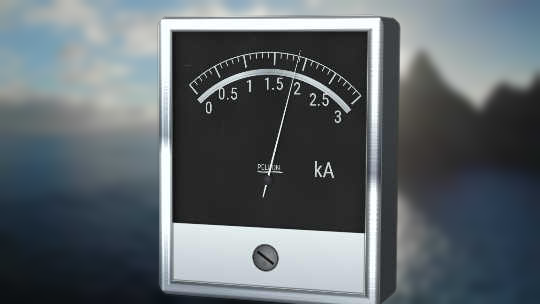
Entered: {"value": 1.9, "unit": "kA"}
